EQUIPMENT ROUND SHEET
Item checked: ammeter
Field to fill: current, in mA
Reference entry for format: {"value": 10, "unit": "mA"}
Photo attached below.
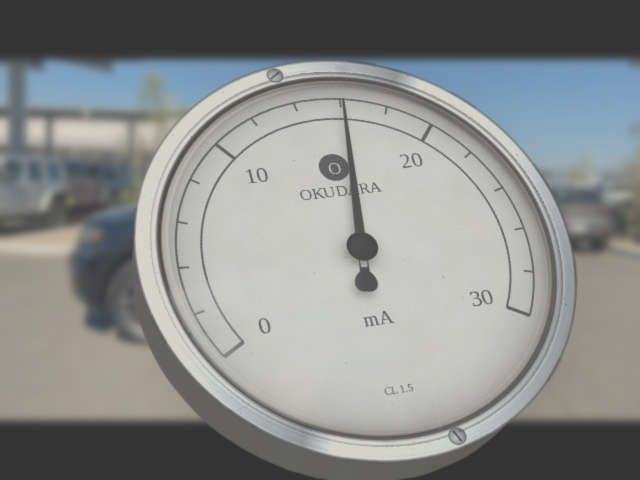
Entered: {"value": 16, "unit": "mA"}
